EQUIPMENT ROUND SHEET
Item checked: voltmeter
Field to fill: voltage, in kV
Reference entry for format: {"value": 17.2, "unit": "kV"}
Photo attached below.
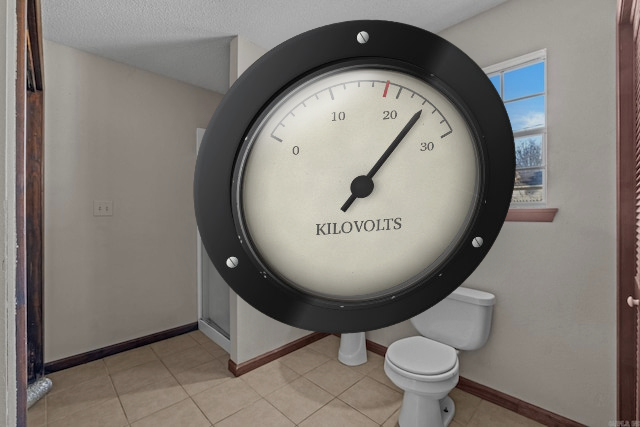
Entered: {"value": 24, "unit": "kV"}
